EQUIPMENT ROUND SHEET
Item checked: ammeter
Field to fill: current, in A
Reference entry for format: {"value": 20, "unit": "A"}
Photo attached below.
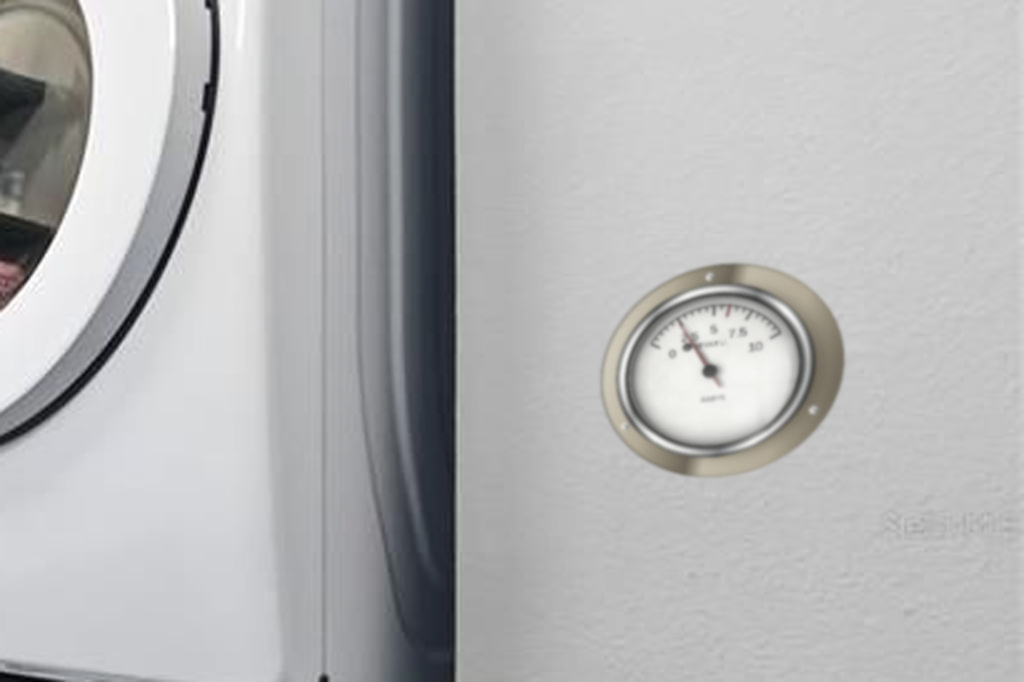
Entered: {"value": 2.5, "unit": "A"}
